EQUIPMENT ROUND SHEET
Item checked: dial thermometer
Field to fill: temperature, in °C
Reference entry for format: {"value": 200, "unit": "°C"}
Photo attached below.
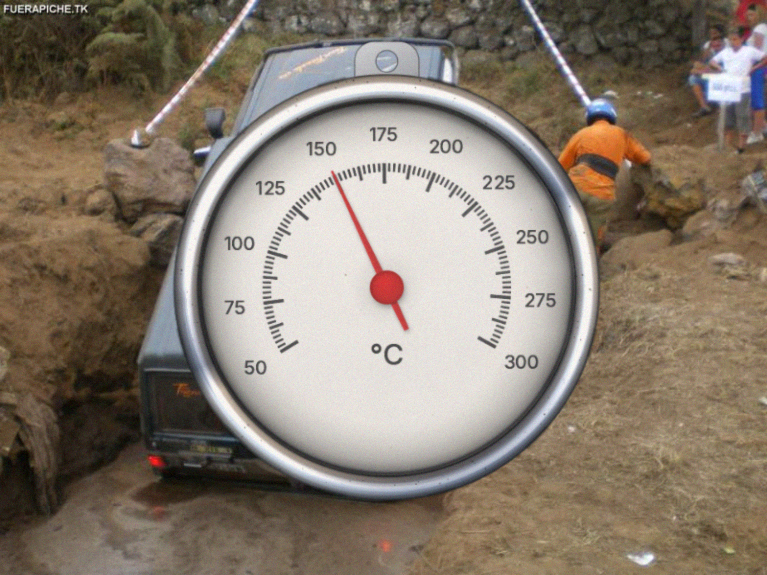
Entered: {"value": 150, "unit": "°C"}
